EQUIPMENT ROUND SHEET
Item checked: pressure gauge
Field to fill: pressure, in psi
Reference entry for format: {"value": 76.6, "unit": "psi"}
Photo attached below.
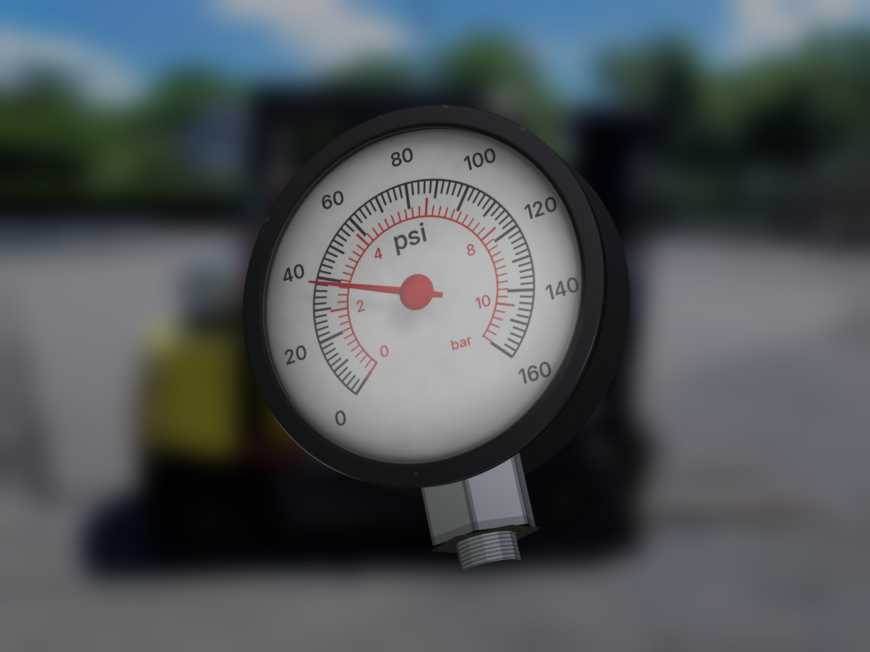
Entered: {"value": 38, "unit": "psi"}
